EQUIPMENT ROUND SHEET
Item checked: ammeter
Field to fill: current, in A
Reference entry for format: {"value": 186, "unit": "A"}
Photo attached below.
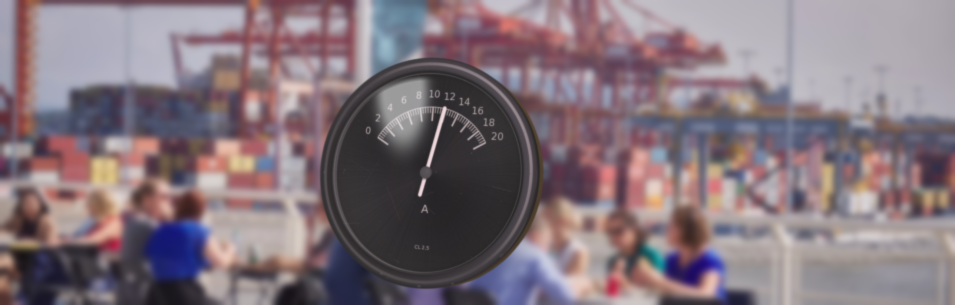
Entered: {"value": 12, "unit": "A"}
